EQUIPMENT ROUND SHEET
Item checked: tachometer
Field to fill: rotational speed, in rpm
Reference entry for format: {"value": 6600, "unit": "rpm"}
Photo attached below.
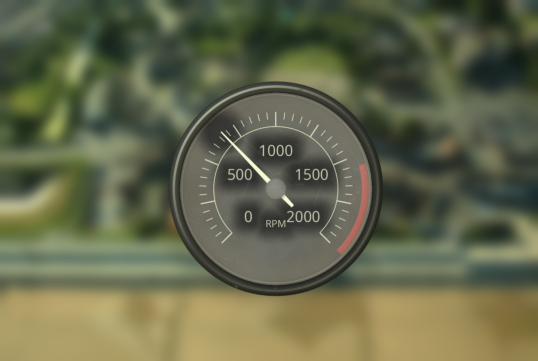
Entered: {"value": 675, "unit": "rpm"}
